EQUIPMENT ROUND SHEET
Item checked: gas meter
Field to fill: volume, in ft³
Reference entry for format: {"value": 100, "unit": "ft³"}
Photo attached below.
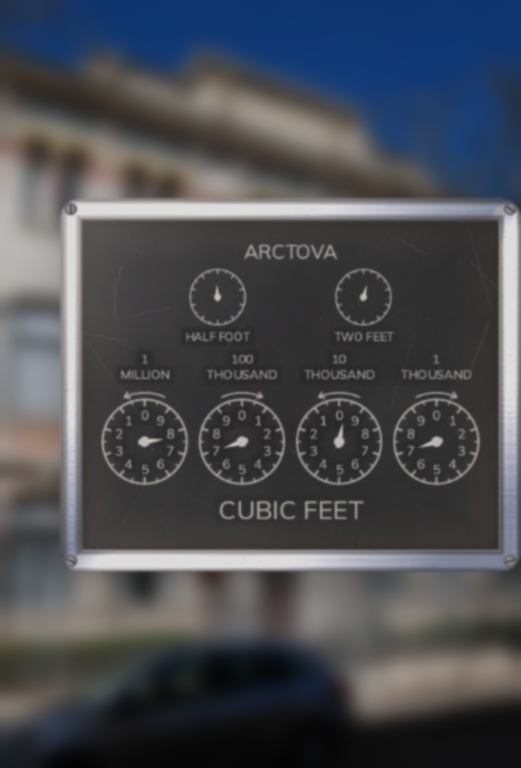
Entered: {"value": 769700, "unit": "ft³"}
